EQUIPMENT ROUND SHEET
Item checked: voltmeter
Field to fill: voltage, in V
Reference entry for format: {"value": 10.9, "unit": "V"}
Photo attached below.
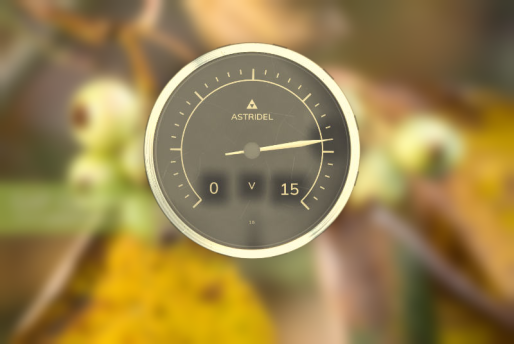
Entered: {"value": 12, "unit": "V"}
